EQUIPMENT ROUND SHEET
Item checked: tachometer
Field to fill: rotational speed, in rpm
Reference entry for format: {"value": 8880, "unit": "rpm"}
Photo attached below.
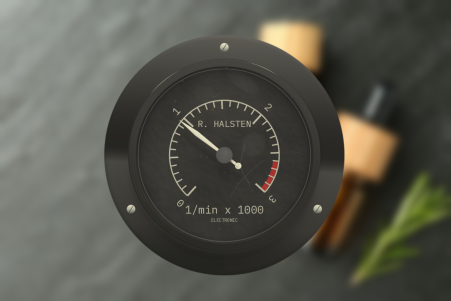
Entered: {"value": 950, "unit": "rpm"}
